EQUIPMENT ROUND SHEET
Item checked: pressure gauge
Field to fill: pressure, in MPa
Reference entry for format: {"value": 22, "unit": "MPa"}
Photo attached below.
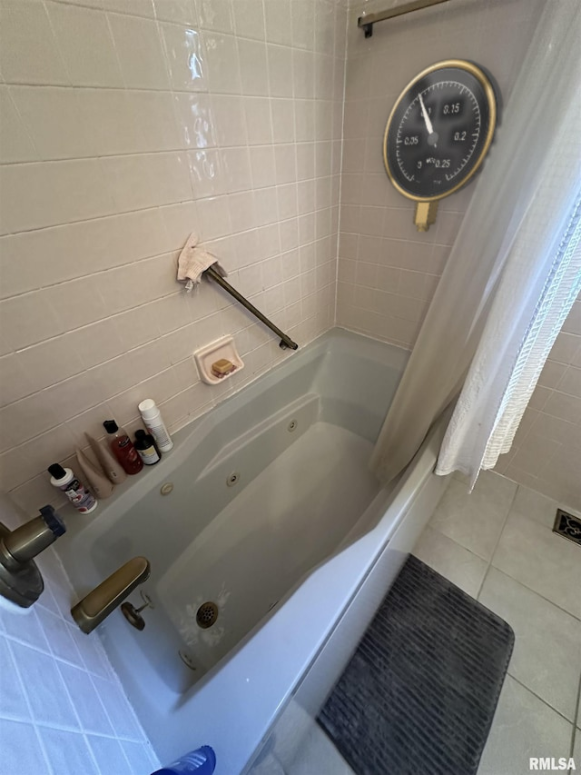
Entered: {"value": 0.1, "unit": "MPa"}
